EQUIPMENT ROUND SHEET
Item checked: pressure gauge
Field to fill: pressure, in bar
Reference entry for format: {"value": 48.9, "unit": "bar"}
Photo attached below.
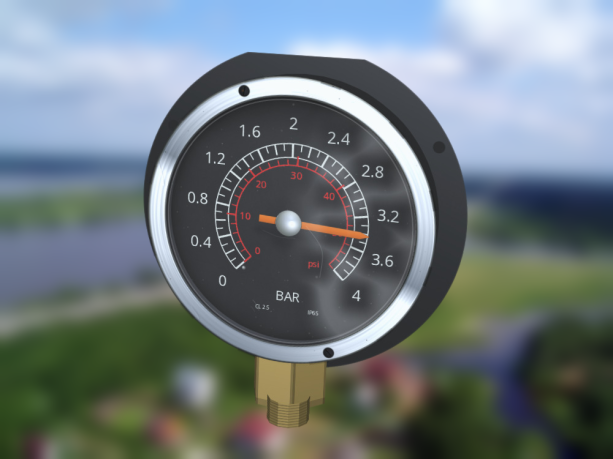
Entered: {"value": 3.4, "unit": "bar"}
